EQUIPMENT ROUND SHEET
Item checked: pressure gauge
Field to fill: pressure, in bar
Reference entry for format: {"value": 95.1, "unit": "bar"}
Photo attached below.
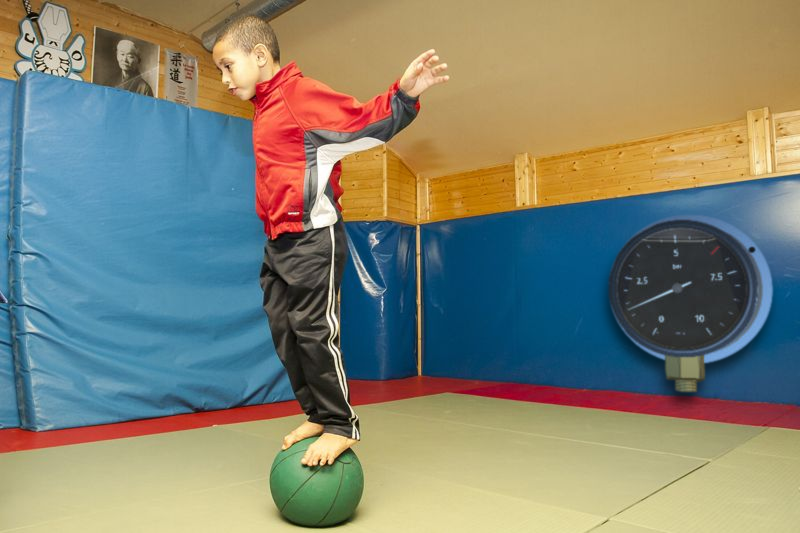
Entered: {"value": 1.25, "unit": "bar"}
